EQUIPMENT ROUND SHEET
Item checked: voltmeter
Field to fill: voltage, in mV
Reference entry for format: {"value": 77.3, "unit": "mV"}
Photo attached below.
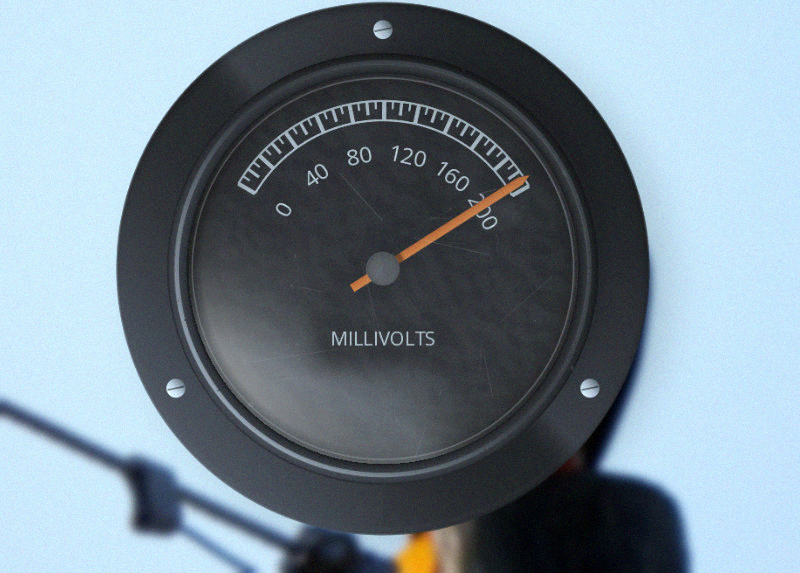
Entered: {"value": 195, "unit": "mV"}
